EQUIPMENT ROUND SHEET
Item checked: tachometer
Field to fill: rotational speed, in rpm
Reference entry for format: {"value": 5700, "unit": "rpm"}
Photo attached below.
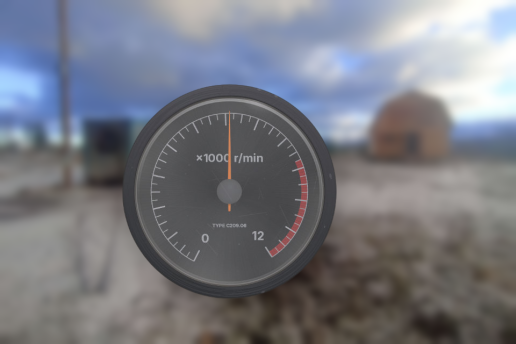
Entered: {"value": 6125, "unit": "rpm"}
